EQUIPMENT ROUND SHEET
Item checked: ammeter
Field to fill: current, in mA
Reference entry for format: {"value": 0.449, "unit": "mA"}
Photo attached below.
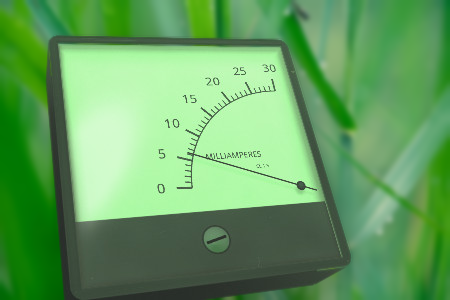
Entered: {"value": 6, "unit": "mA"}
